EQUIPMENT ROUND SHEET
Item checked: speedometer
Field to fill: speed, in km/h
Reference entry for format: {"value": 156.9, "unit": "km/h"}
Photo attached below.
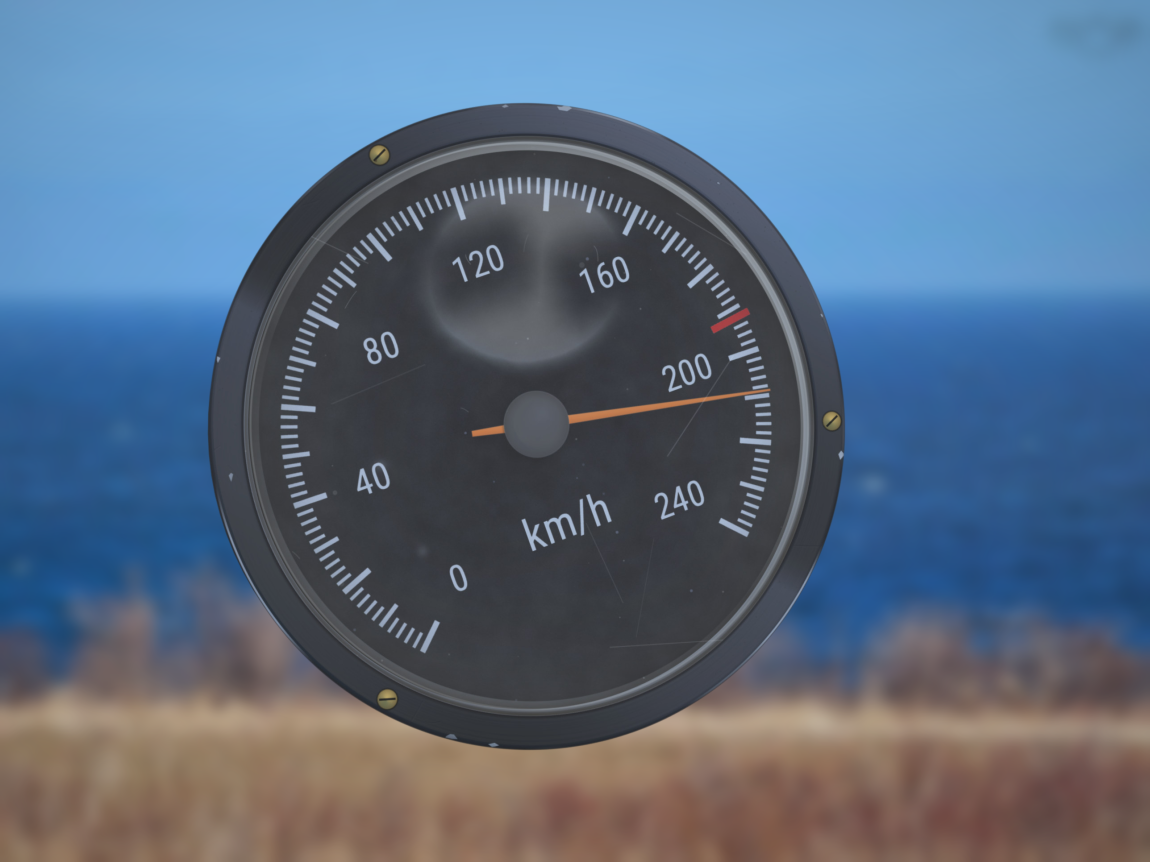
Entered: {"value": 209, "unit": "km/h"}
